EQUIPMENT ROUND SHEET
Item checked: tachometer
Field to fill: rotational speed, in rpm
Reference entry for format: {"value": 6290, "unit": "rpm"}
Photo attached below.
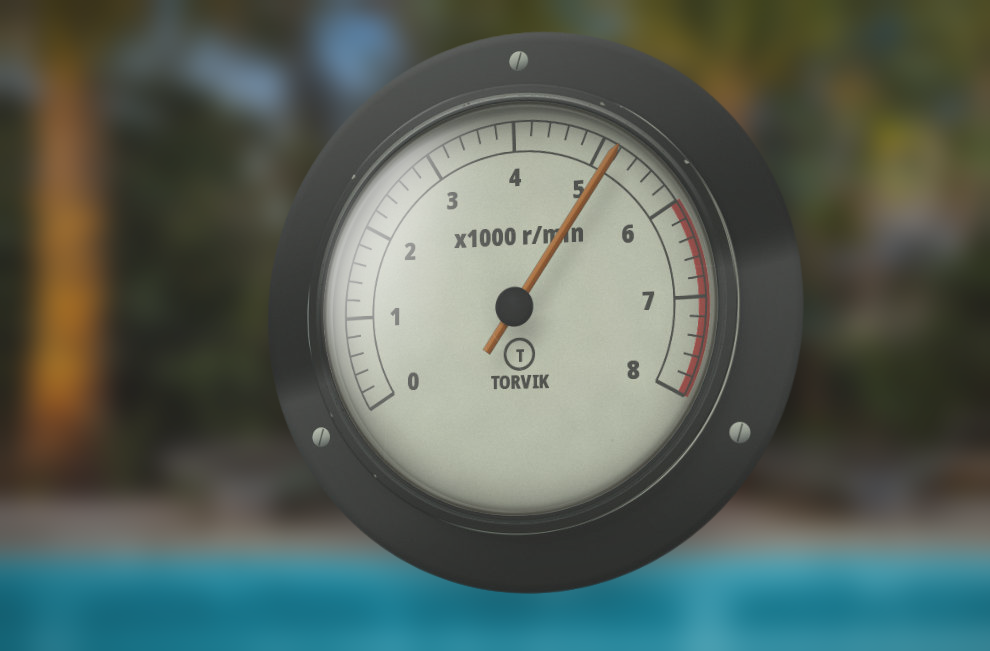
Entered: {"value": 5200, "unit": "rpm"}
